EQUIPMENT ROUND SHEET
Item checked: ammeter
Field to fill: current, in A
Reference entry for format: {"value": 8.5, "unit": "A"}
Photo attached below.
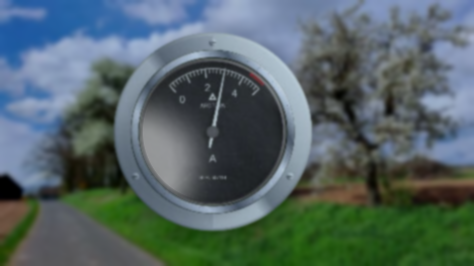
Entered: {"value": 3, "unit": "A"}
